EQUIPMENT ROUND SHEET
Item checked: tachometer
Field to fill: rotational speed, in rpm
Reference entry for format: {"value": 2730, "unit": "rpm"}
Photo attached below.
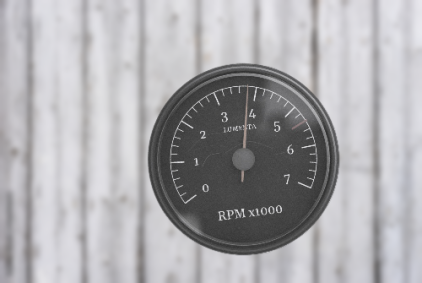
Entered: {"value": 3800, "unit": "rpm"}
